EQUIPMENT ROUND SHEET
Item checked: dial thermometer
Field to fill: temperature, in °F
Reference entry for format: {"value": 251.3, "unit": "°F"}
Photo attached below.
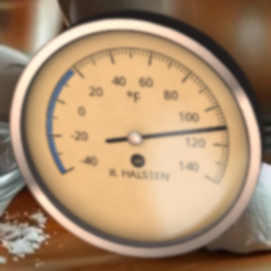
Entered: {"value": 110, "unit": "°F"}
